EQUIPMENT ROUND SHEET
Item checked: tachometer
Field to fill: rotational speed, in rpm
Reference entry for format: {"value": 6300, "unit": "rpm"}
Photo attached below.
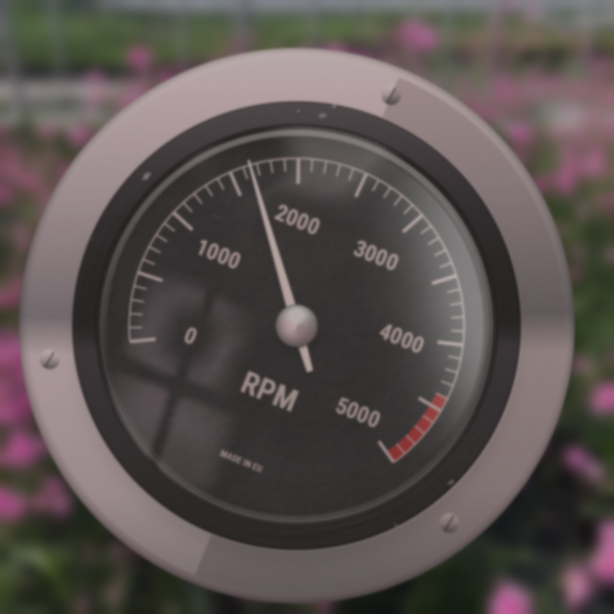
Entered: {"value": 1650, "unit": "rpm"}
